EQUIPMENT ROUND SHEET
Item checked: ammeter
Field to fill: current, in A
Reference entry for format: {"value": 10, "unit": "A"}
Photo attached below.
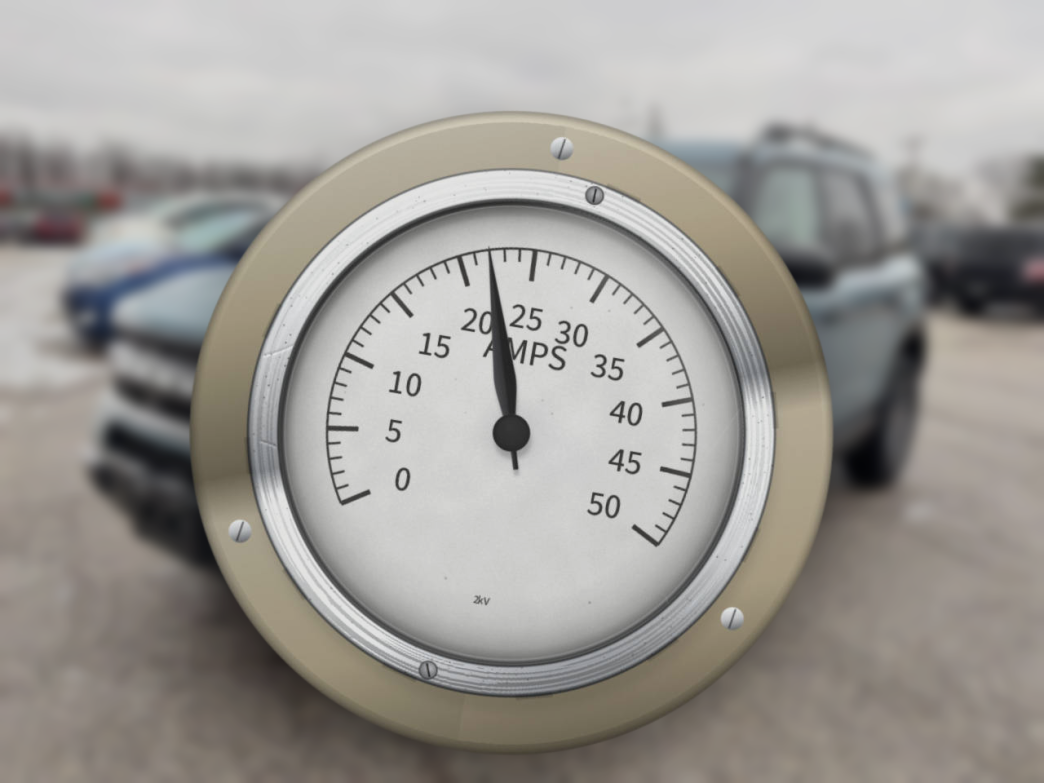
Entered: {"value": 22, "unit": "A"}
